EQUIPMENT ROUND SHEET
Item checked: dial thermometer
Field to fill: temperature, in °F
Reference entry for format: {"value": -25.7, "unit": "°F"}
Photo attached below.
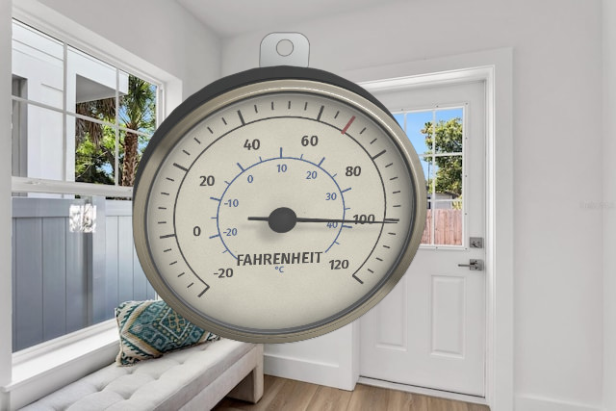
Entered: {"value": 100, "unit": "°F"}
